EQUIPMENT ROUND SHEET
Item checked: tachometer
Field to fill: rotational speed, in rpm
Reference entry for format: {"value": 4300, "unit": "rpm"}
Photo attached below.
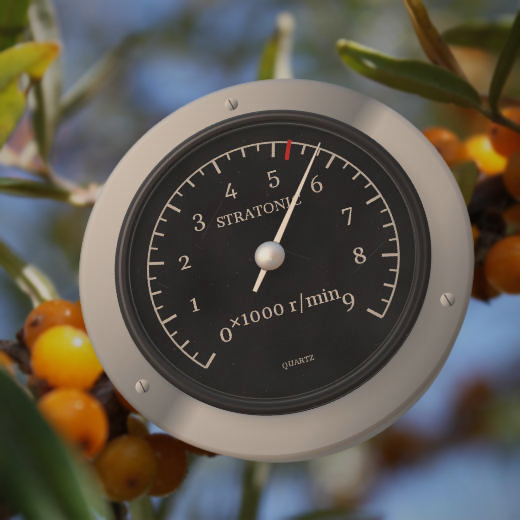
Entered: {"value": 5750, "unit": "rpm"}
